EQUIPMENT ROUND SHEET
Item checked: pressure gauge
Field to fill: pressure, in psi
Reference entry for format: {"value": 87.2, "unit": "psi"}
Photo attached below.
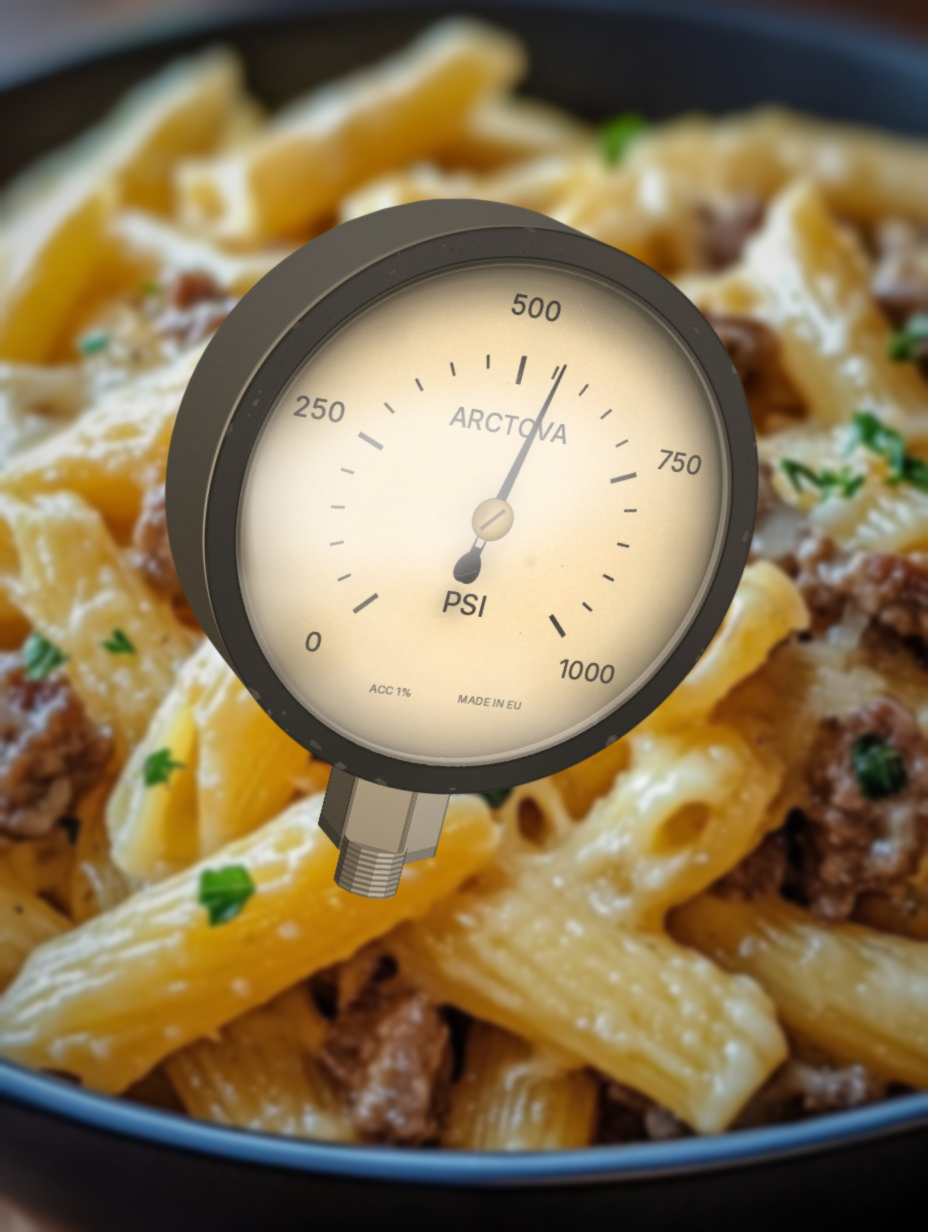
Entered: {"value": 550, "unit": "psi"}
